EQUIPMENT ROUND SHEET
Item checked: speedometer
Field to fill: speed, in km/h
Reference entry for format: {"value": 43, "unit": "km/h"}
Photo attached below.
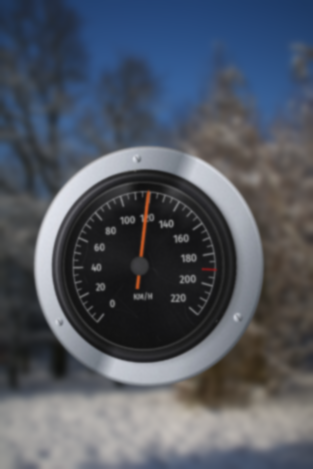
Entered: {"value": 120, "unit": "km/h"}
